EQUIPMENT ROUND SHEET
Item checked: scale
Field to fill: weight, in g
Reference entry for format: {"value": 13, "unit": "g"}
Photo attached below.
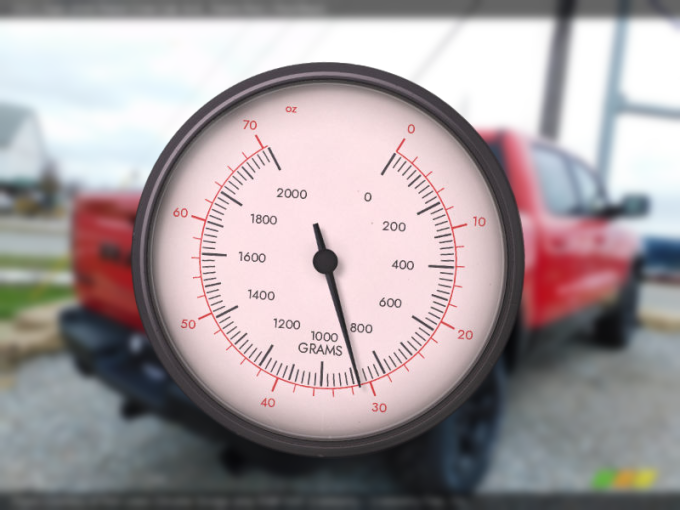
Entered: {"value": 880, "unit": "g"}
